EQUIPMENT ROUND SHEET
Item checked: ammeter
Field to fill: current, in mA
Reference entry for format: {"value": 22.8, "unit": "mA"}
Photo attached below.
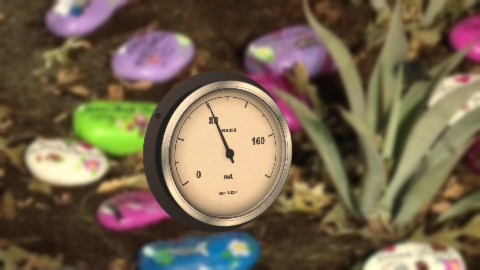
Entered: {"value": 80, "unit": "mA"}
